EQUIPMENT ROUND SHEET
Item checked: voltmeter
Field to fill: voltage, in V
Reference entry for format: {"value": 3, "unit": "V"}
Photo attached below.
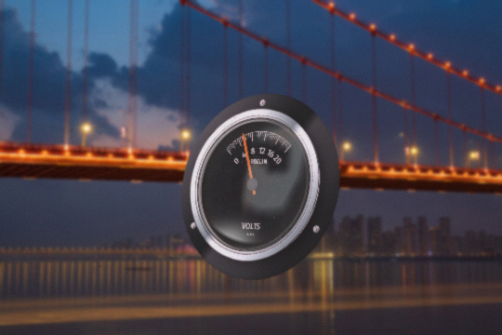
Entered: {"value": 6, "unit": "V"}
